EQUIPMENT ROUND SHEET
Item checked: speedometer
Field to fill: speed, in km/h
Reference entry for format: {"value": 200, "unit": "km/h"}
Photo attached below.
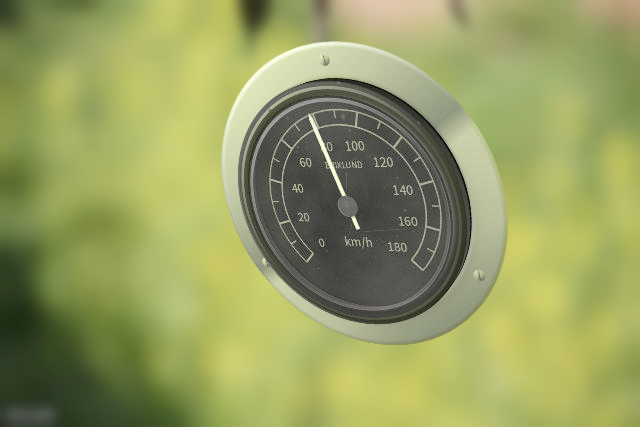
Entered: {"value": 80, "unit": "km/h"}
